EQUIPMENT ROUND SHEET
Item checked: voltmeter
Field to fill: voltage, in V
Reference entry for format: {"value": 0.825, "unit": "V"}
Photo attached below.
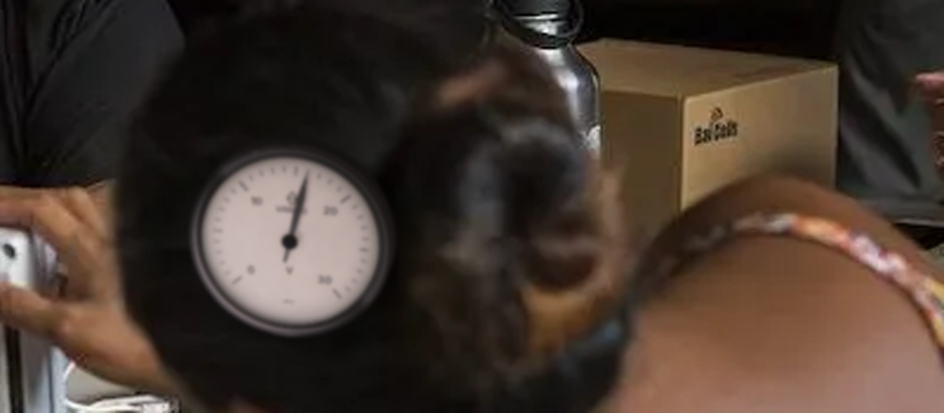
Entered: {"value": 16, "unit": "V"}
